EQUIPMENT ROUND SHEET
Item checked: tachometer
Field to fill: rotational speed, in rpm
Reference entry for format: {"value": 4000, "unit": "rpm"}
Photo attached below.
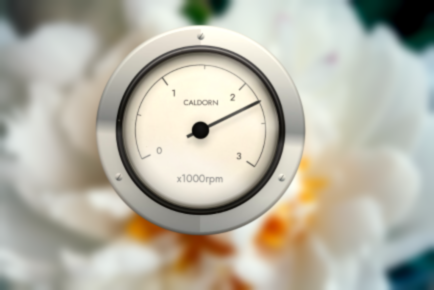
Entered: {"value": 2250, "unit": "rpm"}
